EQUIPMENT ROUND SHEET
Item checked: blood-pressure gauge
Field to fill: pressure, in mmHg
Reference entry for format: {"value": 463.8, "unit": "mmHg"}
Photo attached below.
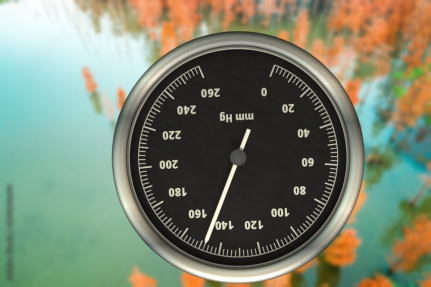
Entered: {"value": 148, "unit": "mmHg"}
